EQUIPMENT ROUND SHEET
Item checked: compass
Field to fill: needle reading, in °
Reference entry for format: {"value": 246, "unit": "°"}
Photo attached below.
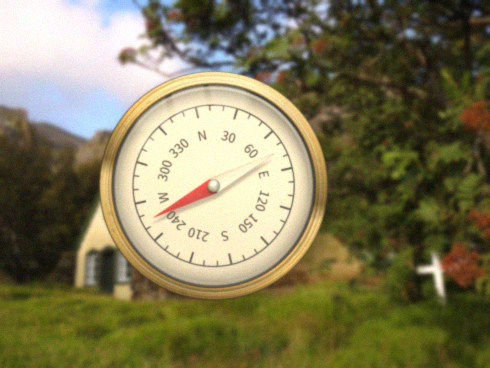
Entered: {"value": 255, "unit": "°"}
